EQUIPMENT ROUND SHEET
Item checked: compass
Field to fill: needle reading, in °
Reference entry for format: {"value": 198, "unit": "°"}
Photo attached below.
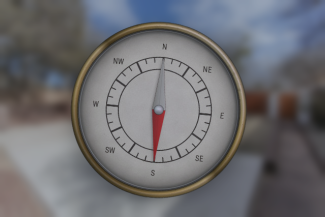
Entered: {"value": 180, "unit": "°"}
